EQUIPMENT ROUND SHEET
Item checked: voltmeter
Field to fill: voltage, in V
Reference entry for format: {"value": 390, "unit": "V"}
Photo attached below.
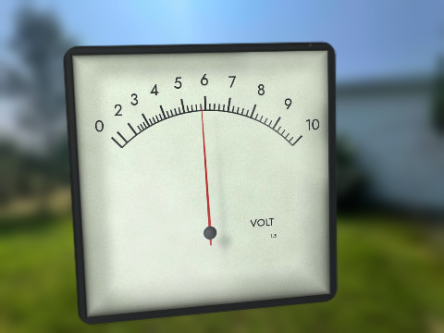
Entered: {"value": 5.8, "unit": "V"}
